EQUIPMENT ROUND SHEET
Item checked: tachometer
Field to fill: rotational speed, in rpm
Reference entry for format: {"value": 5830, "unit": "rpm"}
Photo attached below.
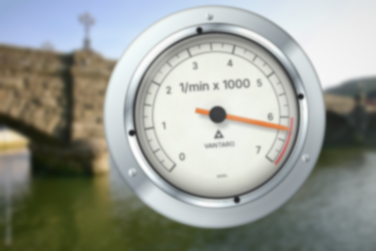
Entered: {"value": 6250, "unit": "rpm"}
